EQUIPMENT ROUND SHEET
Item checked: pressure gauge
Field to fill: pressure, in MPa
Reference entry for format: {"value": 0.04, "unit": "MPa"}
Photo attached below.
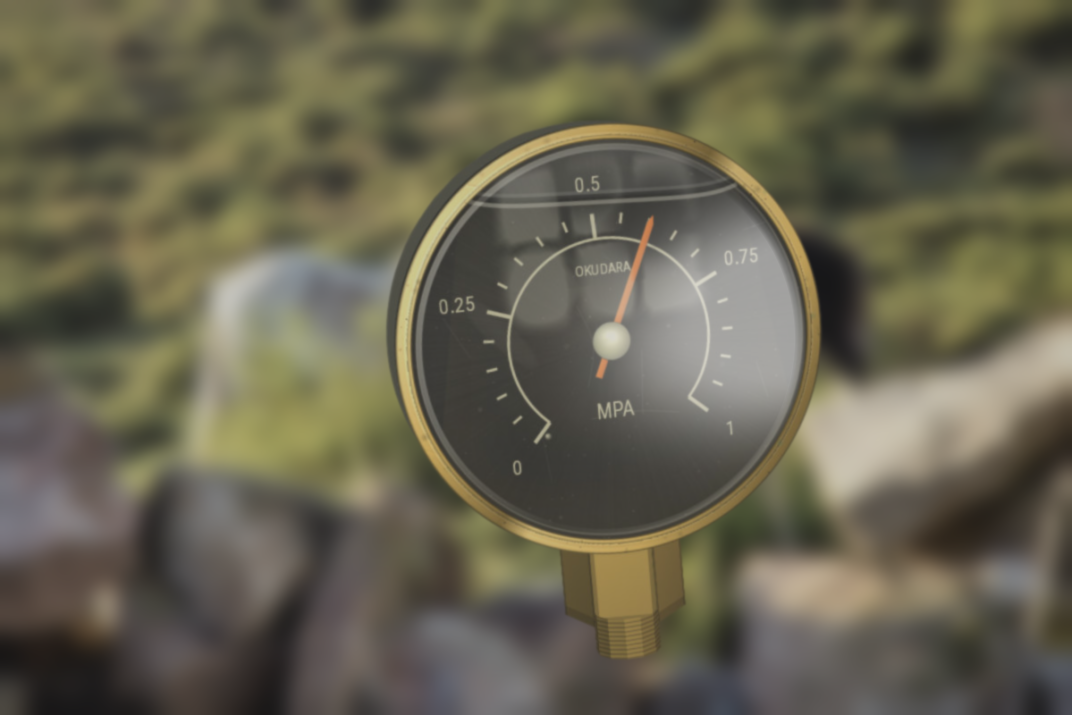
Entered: {"value": 0.6, "unit": "MPa"}
